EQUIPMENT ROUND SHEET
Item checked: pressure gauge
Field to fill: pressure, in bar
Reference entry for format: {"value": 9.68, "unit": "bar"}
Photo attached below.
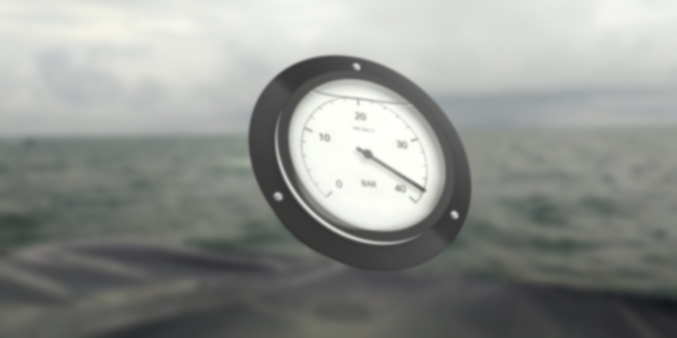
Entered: {"value": 38, "unit": "bar"}
